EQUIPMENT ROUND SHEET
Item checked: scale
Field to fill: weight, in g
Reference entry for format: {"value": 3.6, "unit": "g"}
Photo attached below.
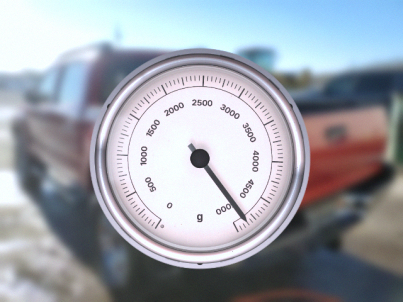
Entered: {"value": 4850, "unit": "g"}
